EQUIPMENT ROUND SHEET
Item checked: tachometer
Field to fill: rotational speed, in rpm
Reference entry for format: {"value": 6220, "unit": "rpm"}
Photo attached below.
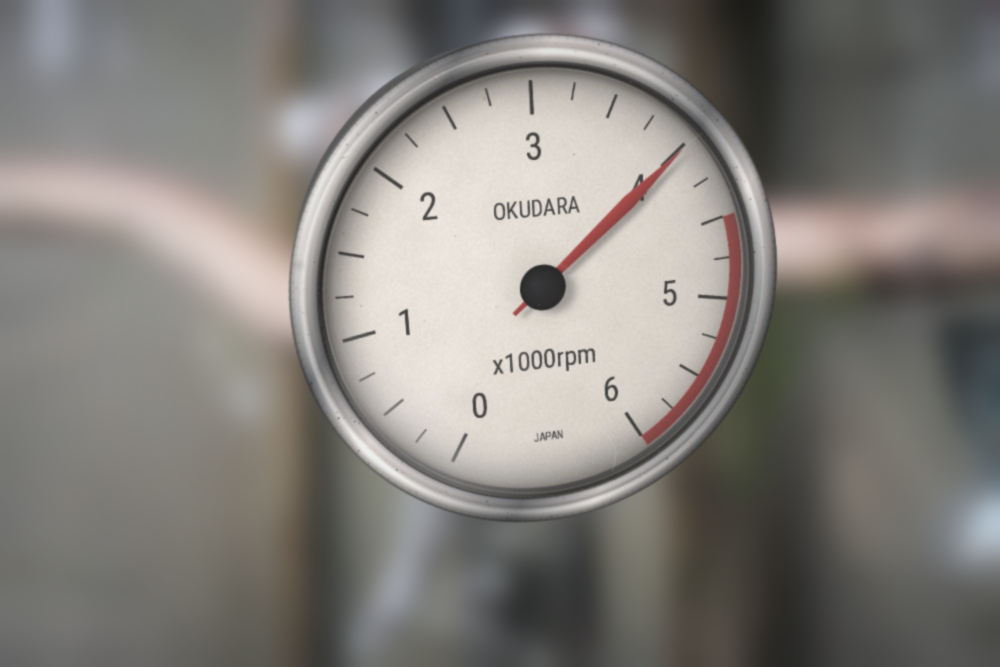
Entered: {"value": 4000, "unit": "rpm"}
